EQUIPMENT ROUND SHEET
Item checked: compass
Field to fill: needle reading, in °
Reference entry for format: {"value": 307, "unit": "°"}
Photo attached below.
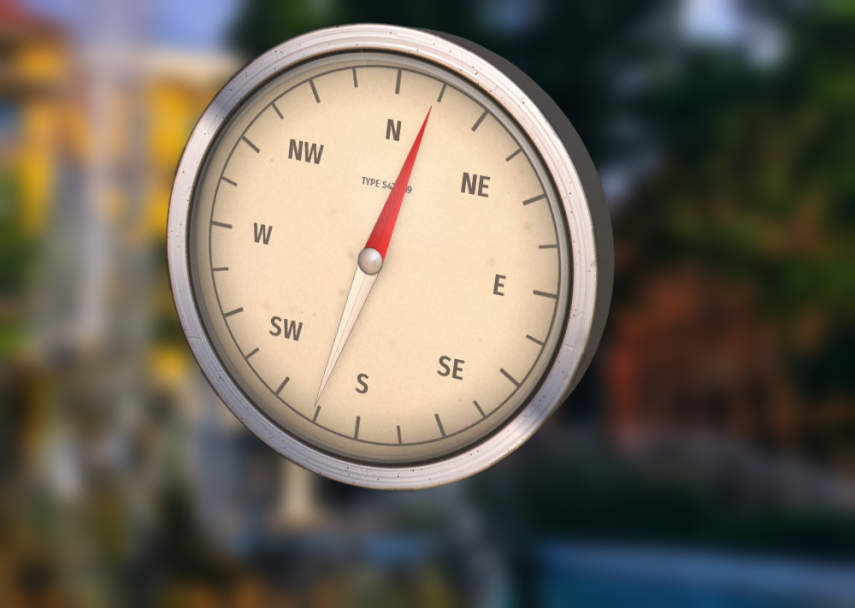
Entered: {"value": 15, "unit": "°"}
